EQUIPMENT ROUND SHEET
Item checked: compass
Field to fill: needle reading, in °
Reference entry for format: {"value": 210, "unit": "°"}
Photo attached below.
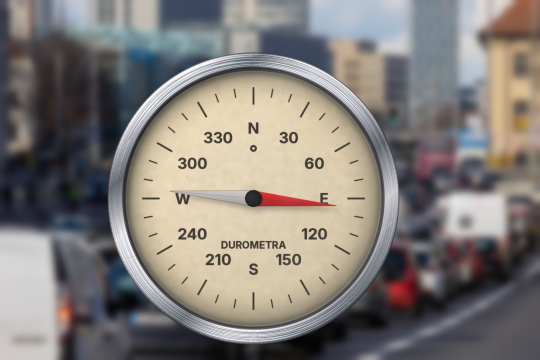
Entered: {"value": 95, "unit": "°"}
